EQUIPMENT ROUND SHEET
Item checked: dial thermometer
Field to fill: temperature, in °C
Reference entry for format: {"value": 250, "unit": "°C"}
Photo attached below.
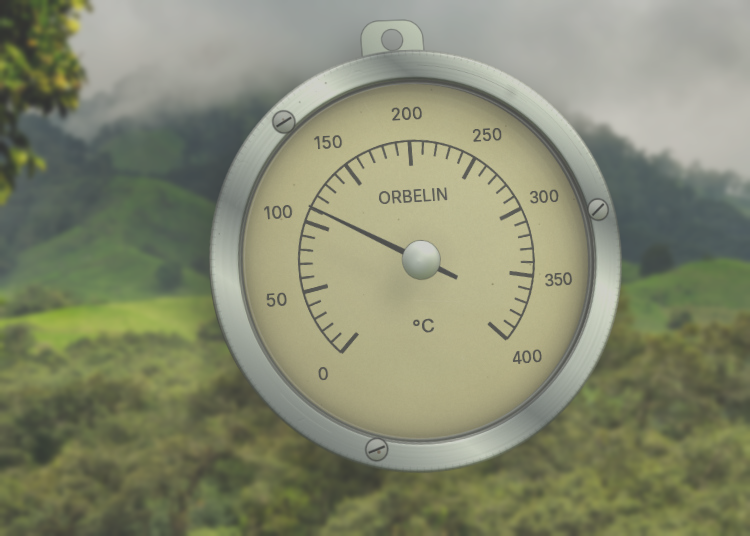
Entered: {"value": 110, "unit": "°C"}
